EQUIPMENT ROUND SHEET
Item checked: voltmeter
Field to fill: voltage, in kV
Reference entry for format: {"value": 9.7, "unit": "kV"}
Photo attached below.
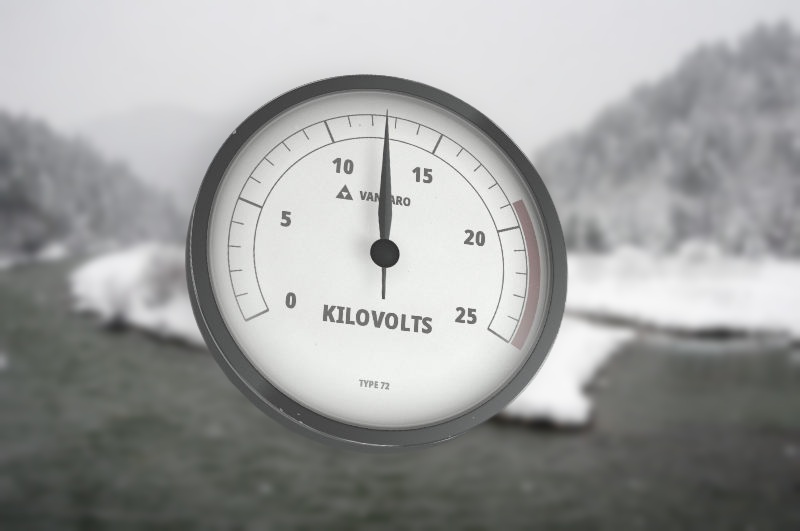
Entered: {"value": 12.5, "unit": "kV"}
